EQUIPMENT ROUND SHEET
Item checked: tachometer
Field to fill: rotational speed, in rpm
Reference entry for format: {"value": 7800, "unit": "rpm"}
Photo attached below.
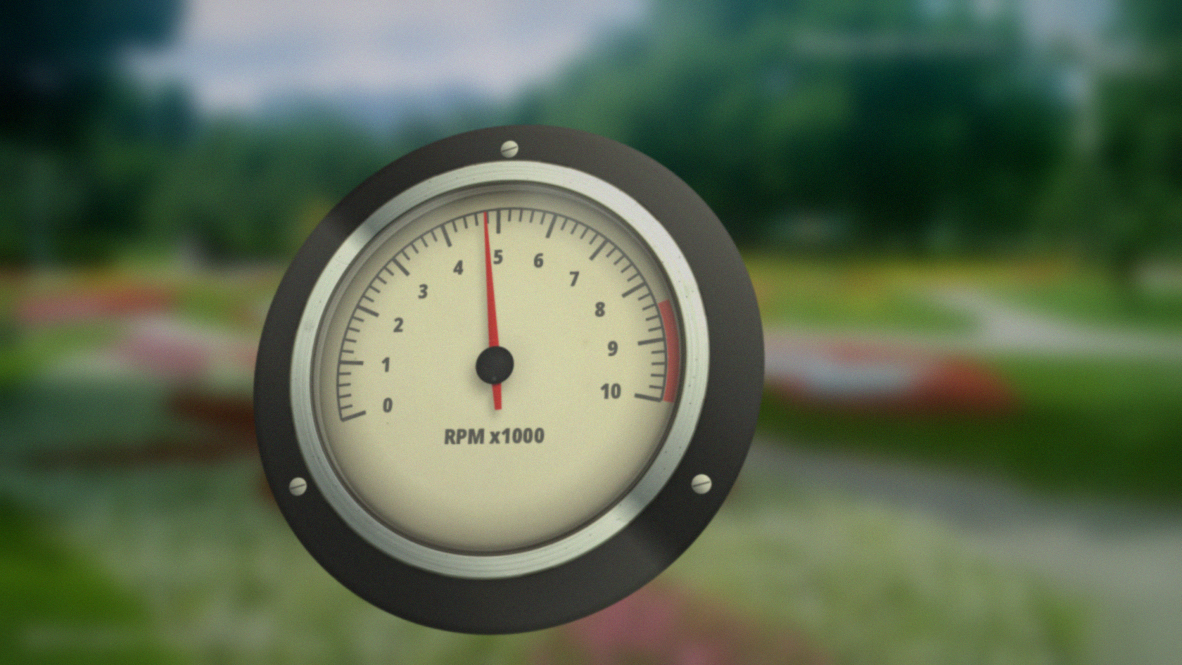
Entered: {"value": 4800, "unit": "rpm"}
